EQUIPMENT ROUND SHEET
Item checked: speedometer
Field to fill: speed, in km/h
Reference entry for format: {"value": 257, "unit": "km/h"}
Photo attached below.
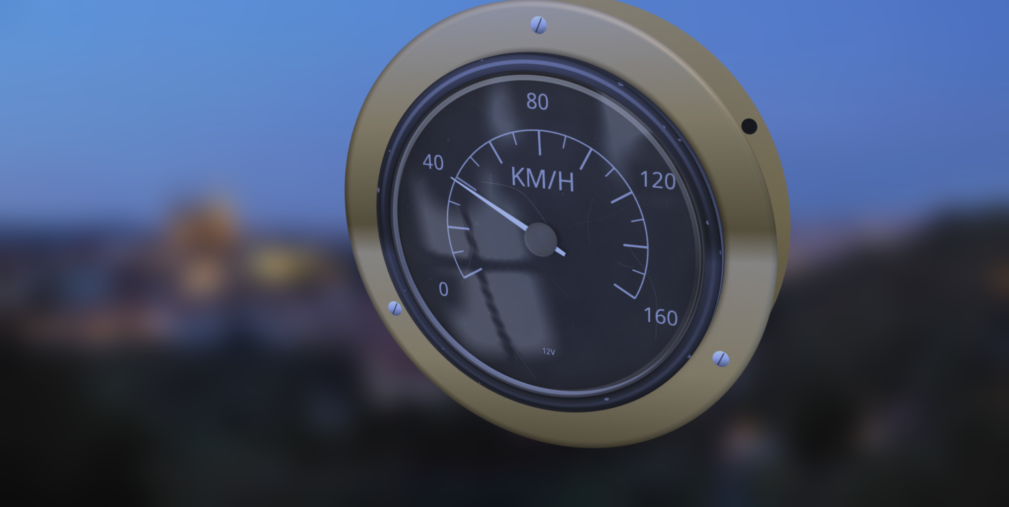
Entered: {"value": 40, "unit": "km/h"}
